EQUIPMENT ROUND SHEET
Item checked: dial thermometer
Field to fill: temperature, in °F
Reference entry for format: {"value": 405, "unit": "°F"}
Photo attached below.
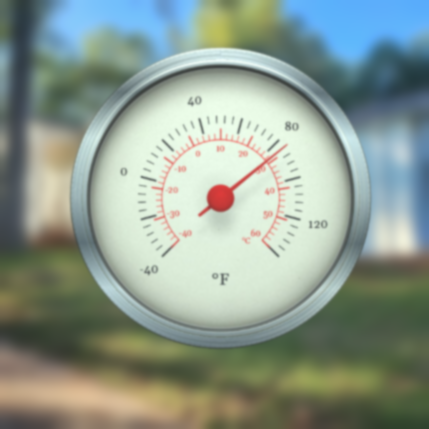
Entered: {"value": 84, "unit": "°F"}
